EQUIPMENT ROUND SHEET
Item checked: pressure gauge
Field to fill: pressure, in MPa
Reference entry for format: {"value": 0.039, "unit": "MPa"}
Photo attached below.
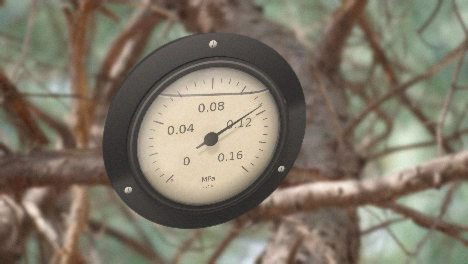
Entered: {"value": 0.115, "unit": "MPa"}
